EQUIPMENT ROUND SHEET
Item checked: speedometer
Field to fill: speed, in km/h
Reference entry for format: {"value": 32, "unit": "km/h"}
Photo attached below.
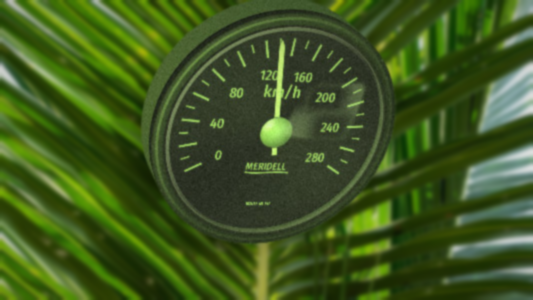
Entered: {"value": 130, "unit": "km/h"}
